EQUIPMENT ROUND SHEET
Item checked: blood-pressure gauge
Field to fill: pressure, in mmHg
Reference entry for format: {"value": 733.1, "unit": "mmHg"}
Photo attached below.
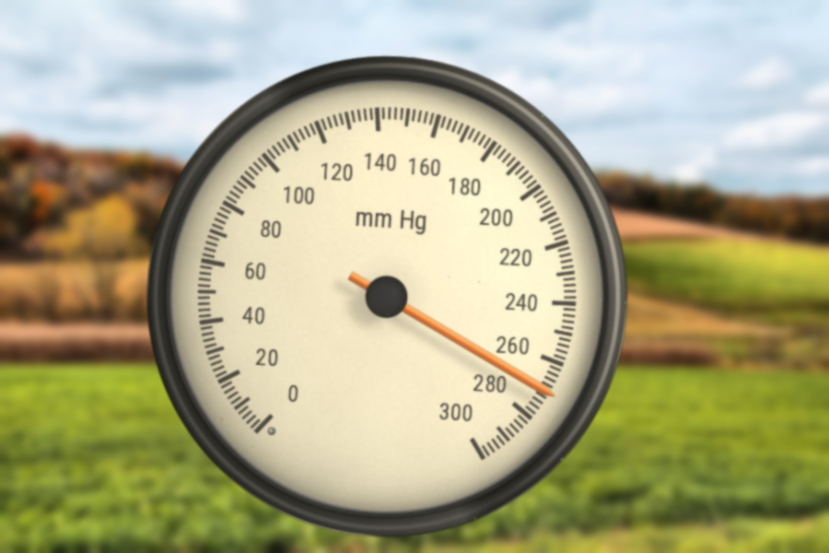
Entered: {"value": 270, "unit": "mmHg"}
